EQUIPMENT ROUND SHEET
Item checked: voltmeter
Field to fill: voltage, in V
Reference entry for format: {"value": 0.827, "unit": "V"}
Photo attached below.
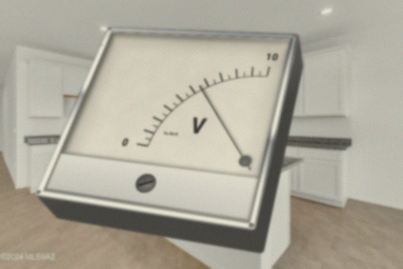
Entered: {"value": 5.5, "unit": "V"}
